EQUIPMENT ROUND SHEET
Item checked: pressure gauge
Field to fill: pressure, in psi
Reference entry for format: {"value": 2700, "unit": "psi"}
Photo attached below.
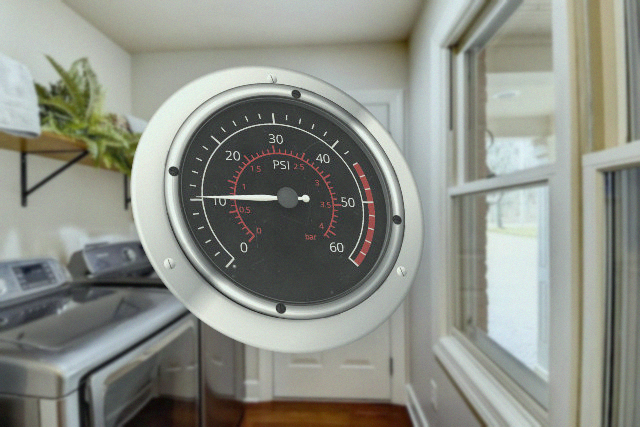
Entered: {"value": 10, "unit": "psi"}
